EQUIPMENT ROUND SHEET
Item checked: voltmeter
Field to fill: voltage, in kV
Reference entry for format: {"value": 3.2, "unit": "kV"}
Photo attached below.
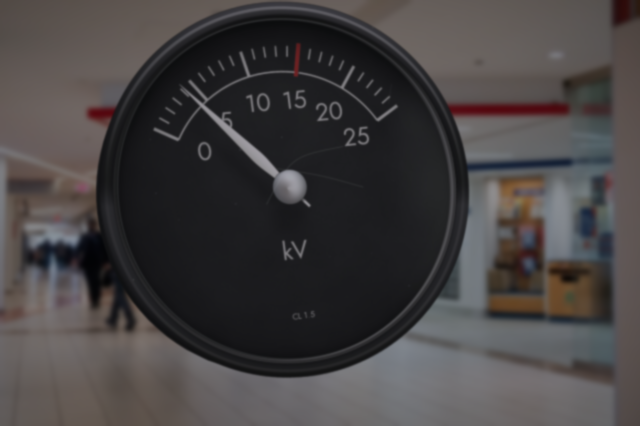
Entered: {"value": 4, "unit": "kV"}
